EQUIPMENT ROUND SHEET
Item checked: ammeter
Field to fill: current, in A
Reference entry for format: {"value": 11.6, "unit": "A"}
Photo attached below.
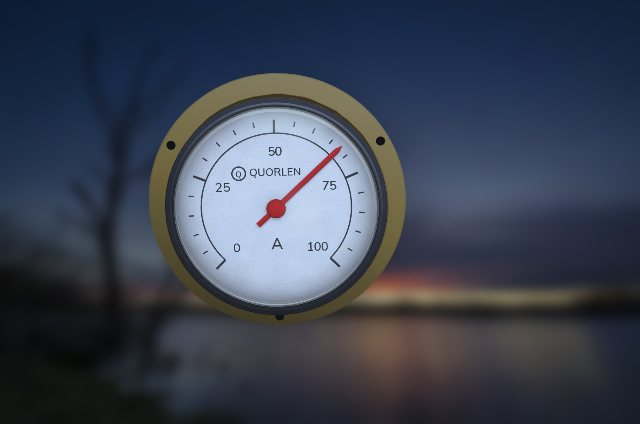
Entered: {"value": 67.5, "unit": "A"}
